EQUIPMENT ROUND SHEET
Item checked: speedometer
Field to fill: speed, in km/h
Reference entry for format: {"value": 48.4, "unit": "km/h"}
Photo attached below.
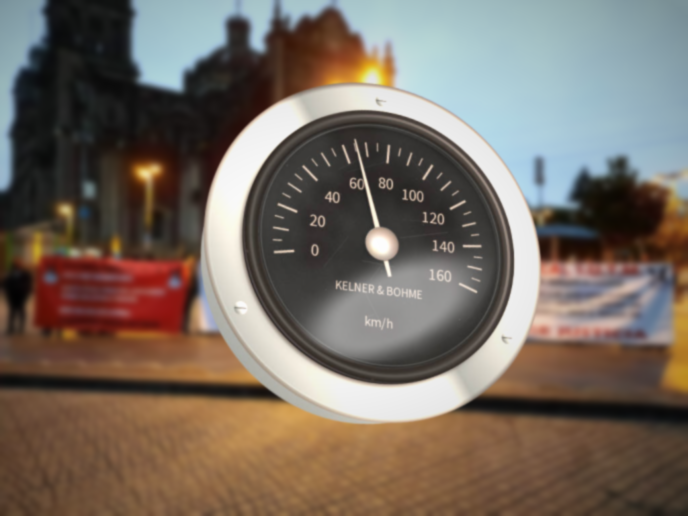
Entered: {"value": 65, "unit": "km/h"}
